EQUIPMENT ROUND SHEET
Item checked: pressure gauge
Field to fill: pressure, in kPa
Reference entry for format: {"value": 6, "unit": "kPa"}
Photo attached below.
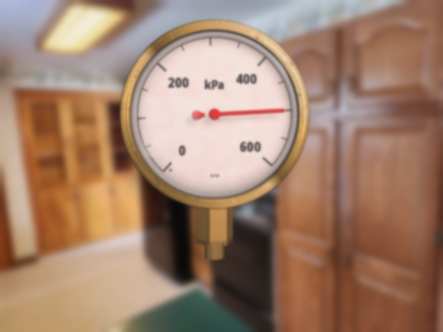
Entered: {"value": 500, "unit": "kPa"}
